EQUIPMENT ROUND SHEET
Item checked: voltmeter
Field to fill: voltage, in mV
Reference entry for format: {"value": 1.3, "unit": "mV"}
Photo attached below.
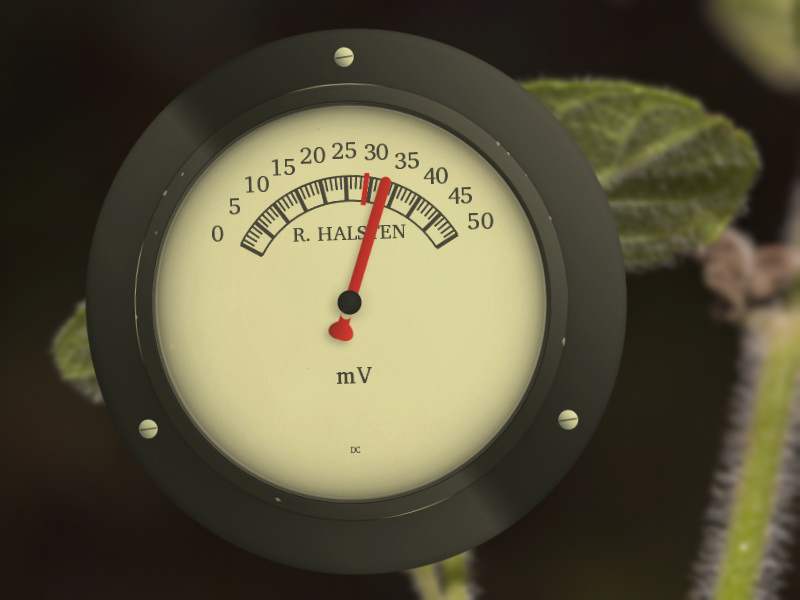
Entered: {"value": 33, "unit": "mV"}
